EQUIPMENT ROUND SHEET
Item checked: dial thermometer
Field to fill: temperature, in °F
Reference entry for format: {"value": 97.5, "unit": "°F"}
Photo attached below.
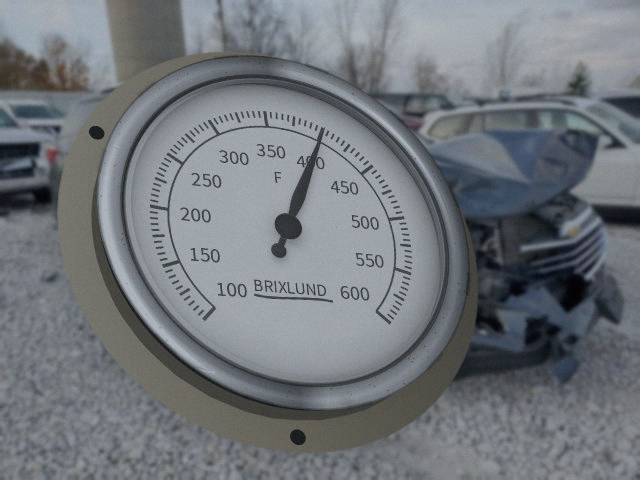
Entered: {"value": 400, "unit": "°F"}
